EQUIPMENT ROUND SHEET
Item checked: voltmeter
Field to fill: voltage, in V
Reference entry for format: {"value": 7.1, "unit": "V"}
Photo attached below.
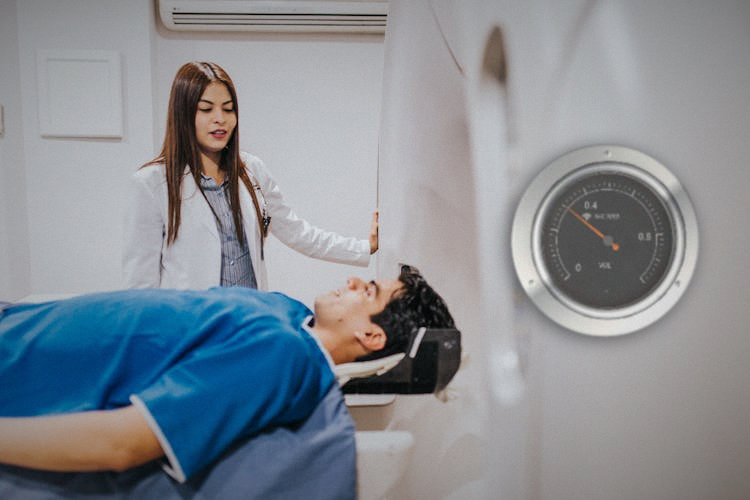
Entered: {"value": 0.3, "unit": "V"}
